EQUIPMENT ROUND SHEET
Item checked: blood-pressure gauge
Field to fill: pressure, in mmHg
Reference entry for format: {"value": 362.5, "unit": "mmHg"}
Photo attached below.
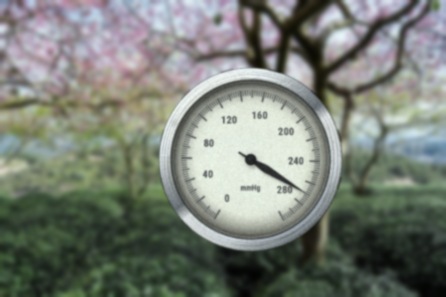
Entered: {"value": 270, "unit": "mmHg"}
